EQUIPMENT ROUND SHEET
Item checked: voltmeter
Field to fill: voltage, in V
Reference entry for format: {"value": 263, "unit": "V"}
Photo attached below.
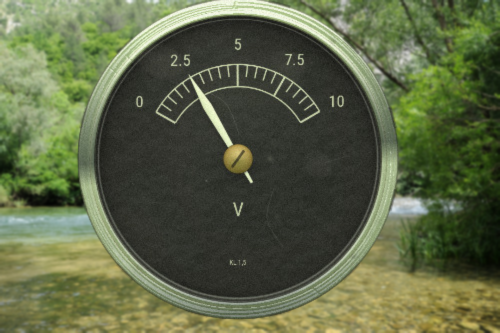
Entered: {"value": 2.5, "unit": "V"}
